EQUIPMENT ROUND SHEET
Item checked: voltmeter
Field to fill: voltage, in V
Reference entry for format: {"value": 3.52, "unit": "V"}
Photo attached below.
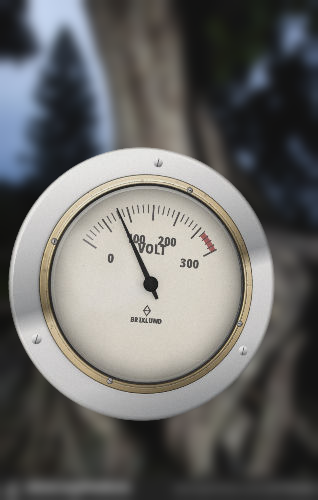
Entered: {"value": 80, "unit": "V"}
